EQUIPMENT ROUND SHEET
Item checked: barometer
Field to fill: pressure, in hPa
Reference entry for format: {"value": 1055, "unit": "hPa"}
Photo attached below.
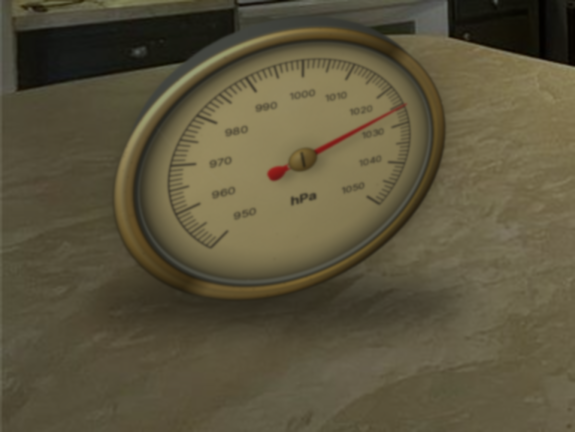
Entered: {"value": 1025, "unit": "hPa"}
